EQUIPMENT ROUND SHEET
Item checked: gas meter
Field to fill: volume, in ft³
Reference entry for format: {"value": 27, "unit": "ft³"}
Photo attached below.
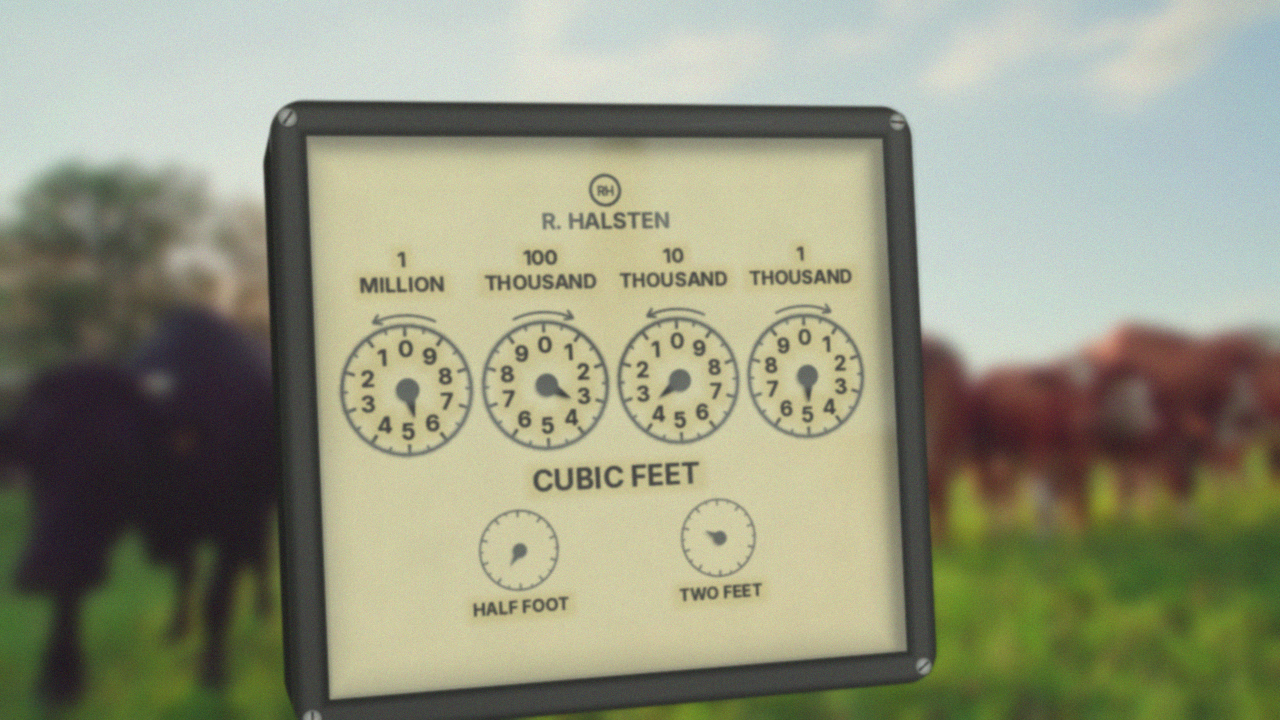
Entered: {"value": 533500, "unit": "ft³"}
